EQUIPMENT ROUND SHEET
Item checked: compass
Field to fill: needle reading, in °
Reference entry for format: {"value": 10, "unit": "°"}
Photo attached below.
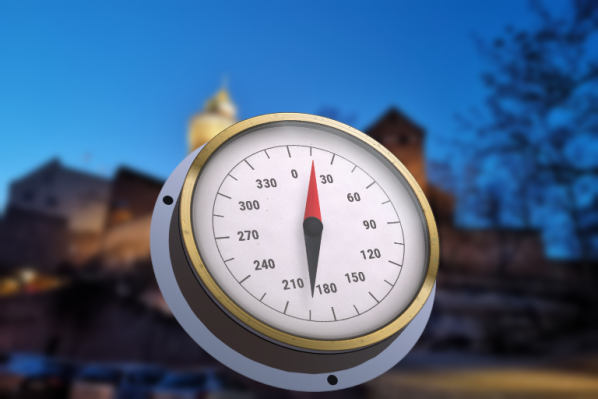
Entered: {"value": 15, "unit": "°"}
